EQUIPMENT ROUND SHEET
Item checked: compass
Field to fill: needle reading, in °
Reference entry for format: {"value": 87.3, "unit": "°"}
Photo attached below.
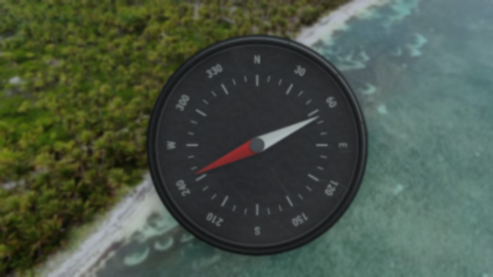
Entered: {"value": 245, "unit": "°"}
